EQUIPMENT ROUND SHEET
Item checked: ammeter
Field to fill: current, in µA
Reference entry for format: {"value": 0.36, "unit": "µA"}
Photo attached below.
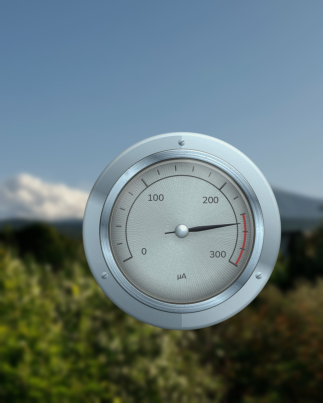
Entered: {"value": 250, "unit": "µA"}
